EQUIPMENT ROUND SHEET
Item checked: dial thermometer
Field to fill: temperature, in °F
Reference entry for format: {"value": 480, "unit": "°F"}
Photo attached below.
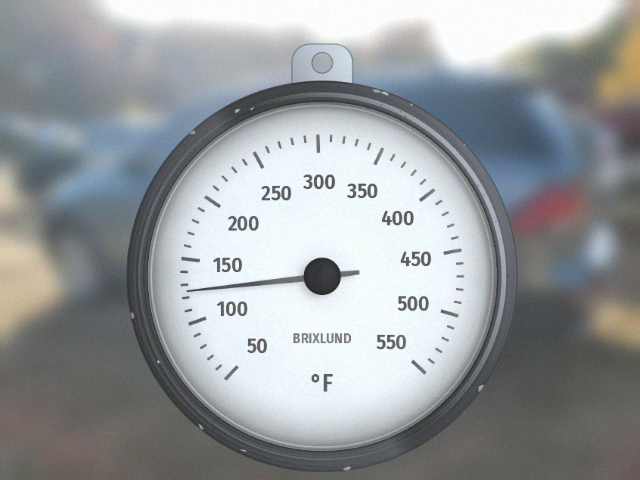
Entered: {"value": 125, "unit": "°F"}
